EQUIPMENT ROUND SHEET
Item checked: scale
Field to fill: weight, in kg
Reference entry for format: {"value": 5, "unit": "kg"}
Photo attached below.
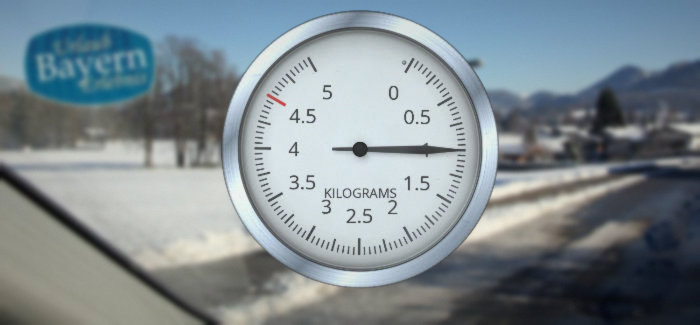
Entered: {"value": 1, "unit": "kg"}
